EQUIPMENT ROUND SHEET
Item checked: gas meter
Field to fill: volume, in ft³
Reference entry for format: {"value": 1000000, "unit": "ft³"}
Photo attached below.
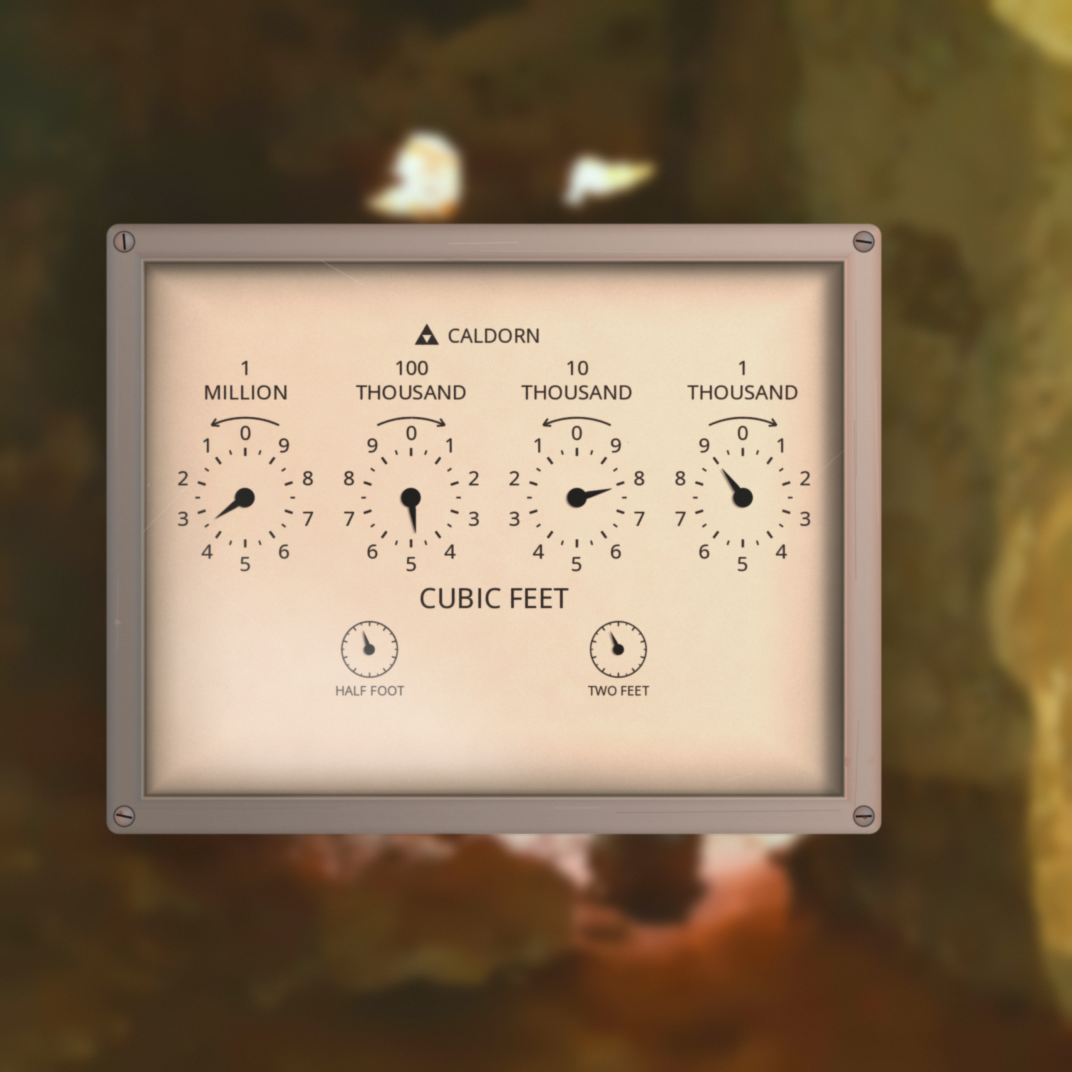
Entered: {"value": 347900, "unit": "ft³"}
